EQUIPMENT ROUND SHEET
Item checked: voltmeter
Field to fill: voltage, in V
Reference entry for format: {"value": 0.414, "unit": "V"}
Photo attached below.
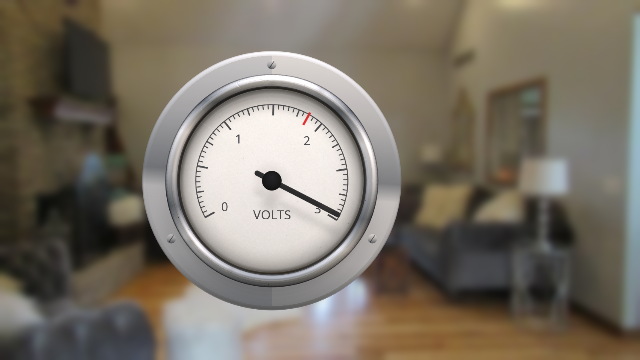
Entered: {"value": 2.95, "unit": "V"}
